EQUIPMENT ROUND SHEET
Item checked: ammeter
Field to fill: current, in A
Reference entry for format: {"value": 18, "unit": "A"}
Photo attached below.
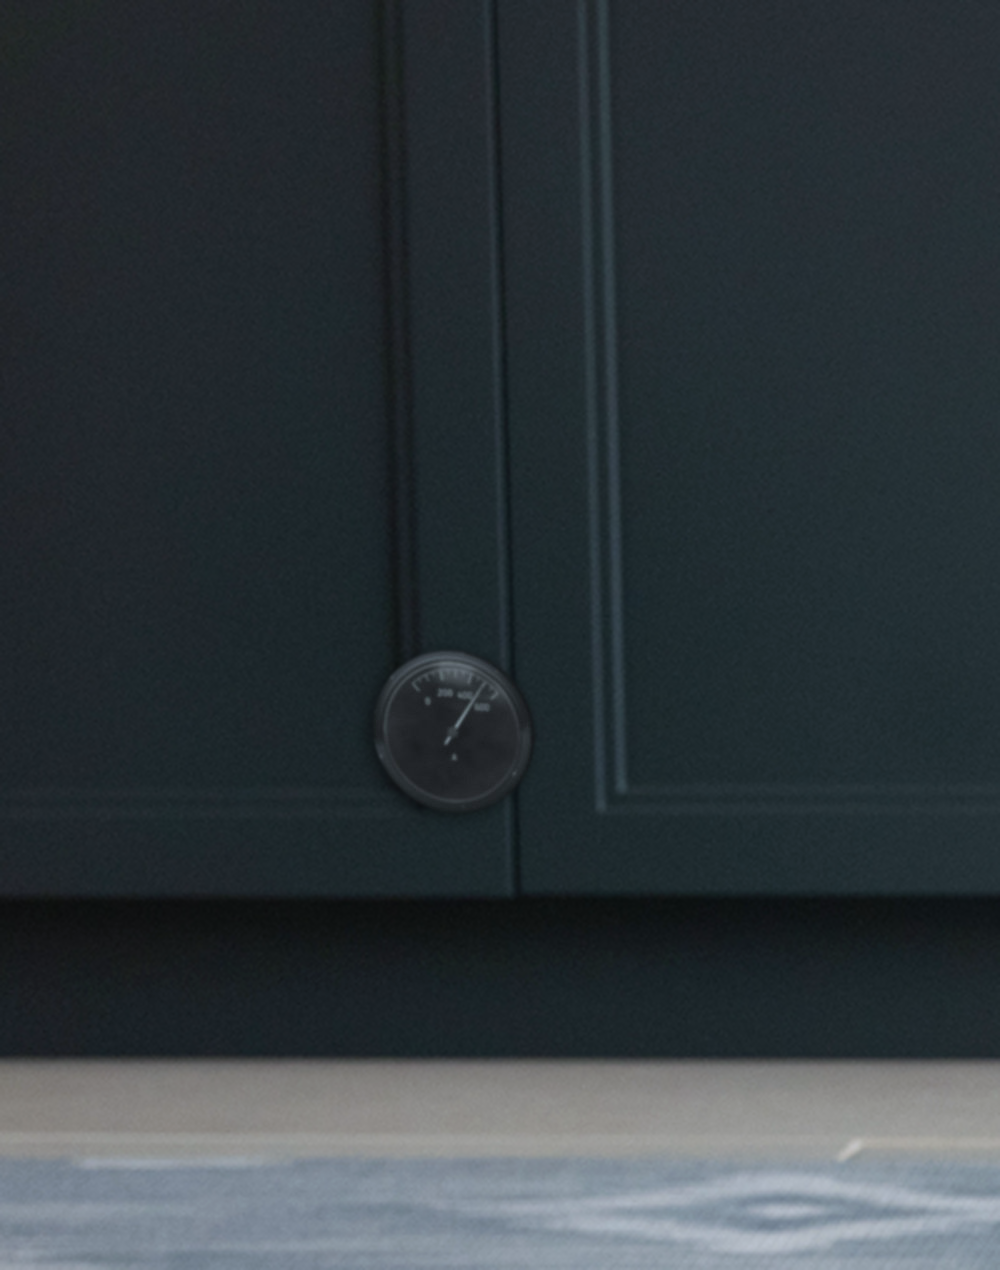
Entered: {"value": 500, "unit": "A"}
